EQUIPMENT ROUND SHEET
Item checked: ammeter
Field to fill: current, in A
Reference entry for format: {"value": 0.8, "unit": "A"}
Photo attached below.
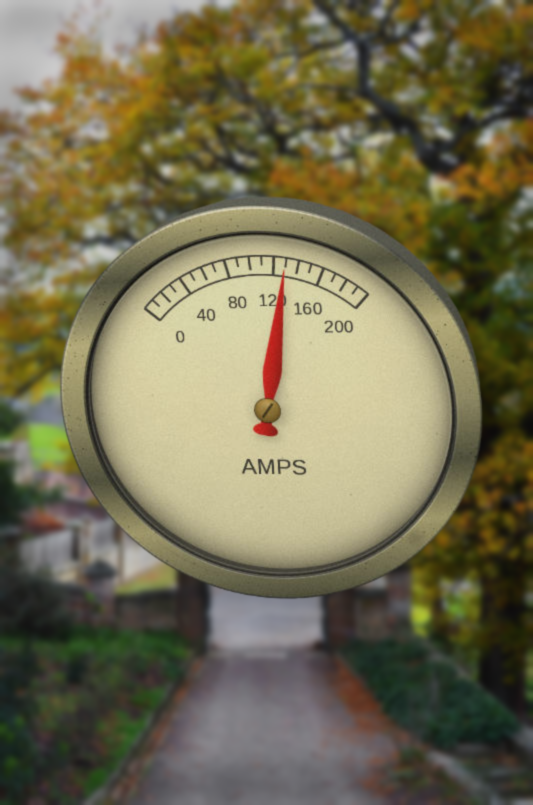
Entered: {"value": 130, "unit": "A"}
